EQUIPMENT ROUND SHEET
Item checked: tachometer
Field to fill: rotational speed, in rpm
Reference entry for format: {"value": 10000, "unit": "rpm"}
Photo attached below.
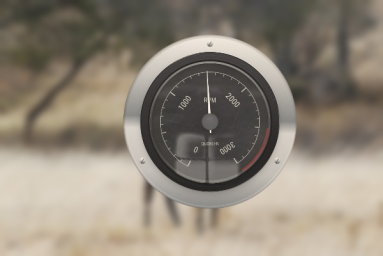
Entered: {"value": 1500, "unit": "rpm"}
